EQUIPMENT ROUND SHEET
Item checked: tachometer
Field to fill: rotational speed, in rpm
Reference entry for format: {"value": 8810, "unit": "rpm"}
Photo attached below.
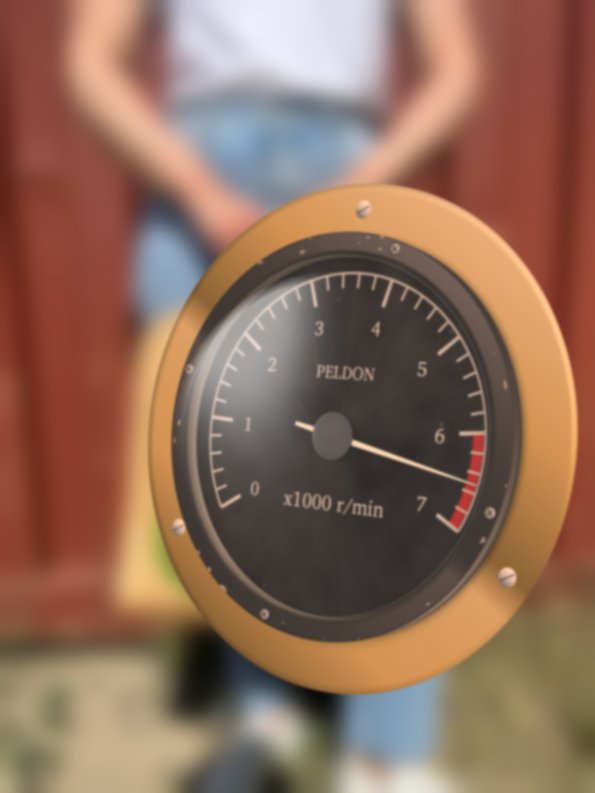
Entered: {"value": 6500, "unit": "rpm"}
